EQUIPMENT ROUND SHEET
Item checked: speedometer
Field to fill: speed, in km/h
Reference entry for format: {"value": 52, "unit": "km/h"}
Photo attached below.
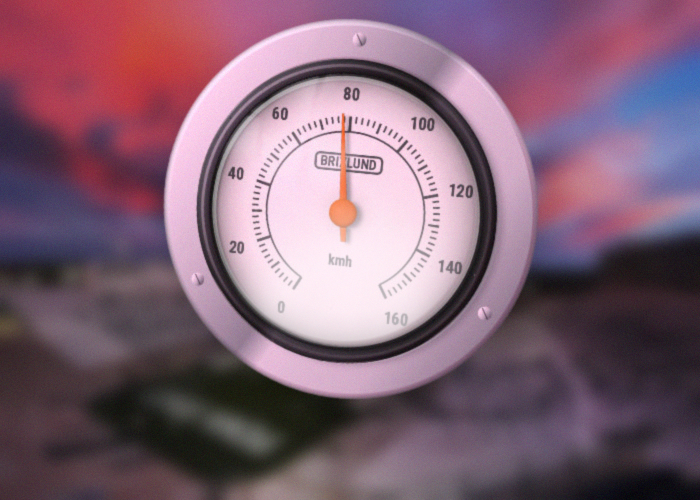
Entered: {"value": 78, "unit": "km/h"}
